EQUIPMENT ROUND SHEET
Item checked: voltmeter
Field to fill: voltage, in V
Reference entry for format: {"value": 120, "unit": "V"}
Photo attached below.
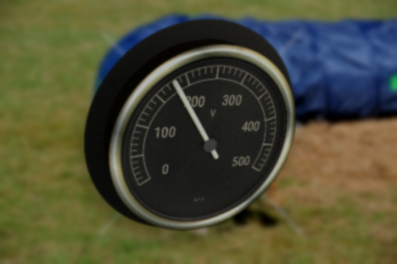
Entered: {"value": 180, "unit": "V"}
